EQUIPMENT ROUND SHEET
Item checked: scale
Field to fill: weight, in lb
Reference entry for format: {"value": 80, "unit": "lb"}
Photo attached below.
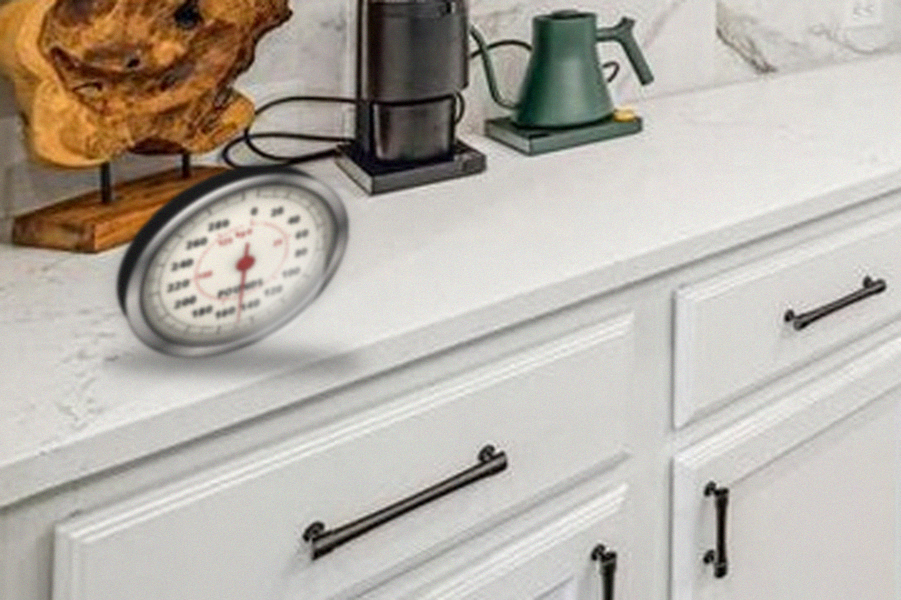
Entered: {"value": 150, "unit": "lb"}
